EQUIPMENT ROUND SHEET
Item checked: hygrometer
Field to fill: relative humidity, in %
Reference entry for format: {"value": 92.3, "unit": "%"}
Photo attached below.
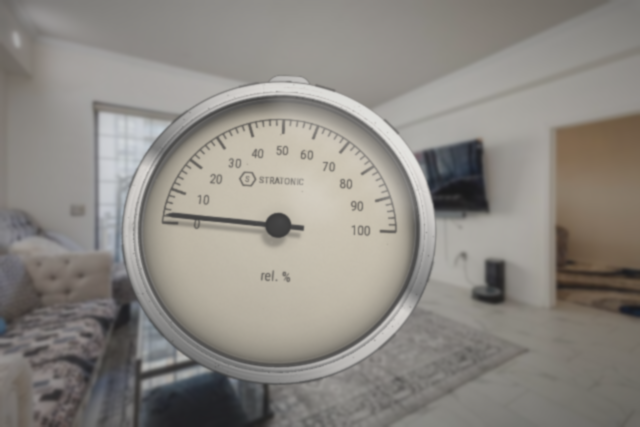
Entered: {"value": 2, "unit": "%"}
